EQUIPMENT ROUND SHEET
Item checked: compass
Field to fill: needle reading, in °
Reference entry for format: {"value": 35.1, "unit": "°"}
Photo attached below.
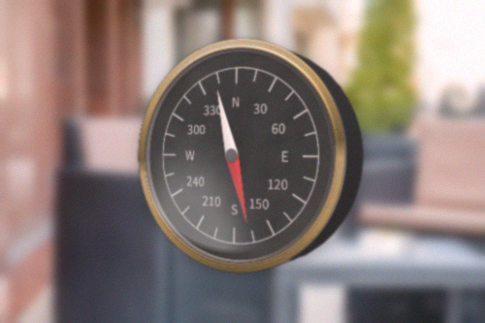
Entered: {"value": 165, "unit": "°"}
